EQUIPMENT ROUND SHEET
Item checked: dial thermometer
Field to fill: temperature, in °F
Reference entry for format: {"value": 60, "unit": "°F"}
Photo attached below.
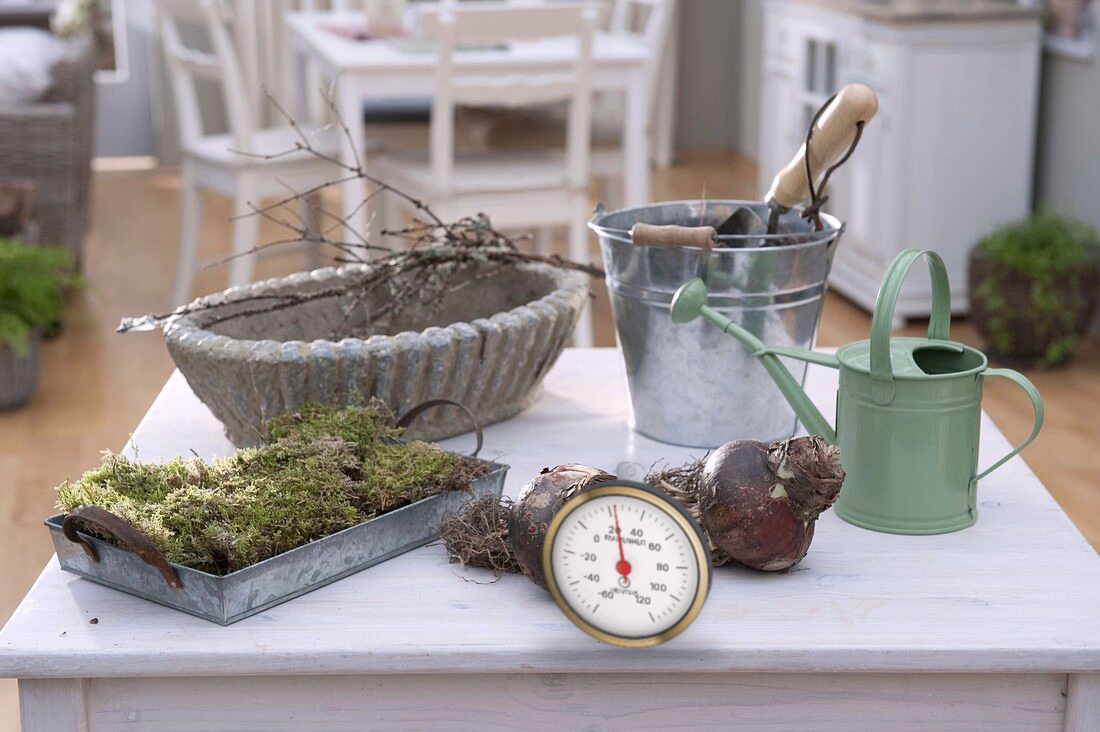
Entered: {"value": 24, "unit": "°F"}
